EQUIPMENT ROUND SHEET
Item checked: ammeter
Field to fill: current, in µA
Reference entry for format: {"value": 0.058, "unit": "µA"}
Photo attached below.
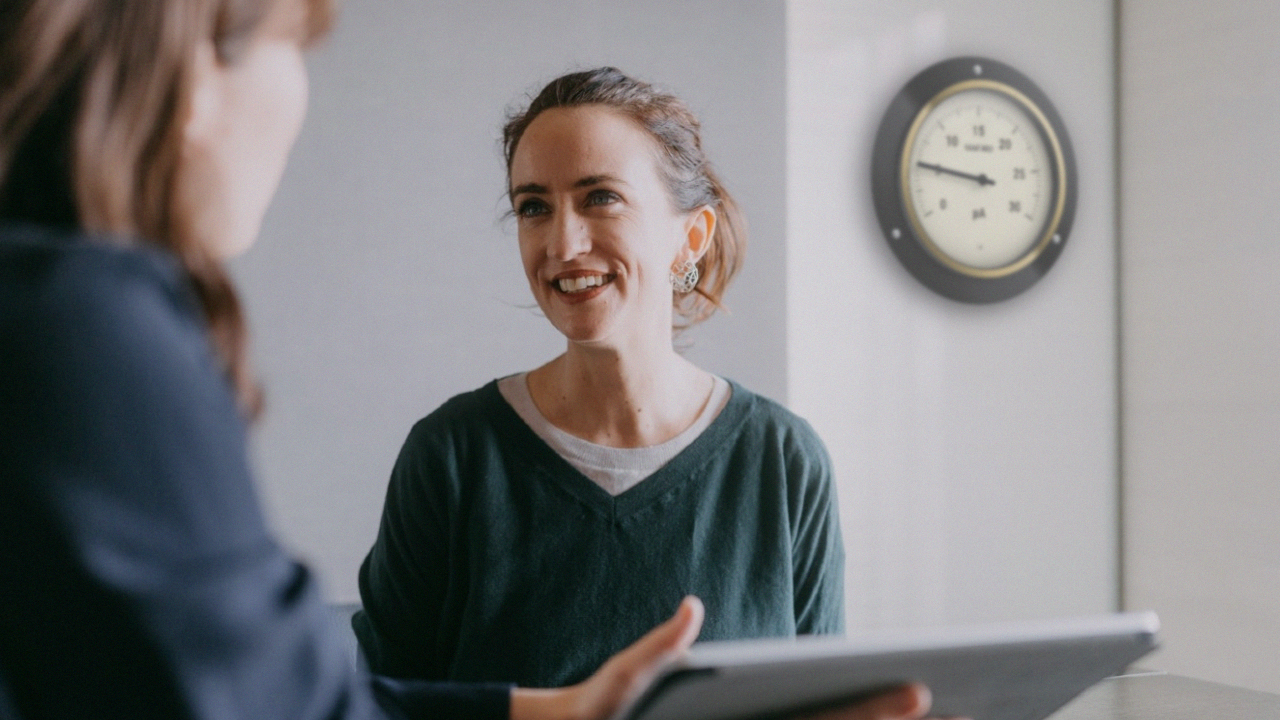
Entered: {"value": 5, "unit": "µA"}
